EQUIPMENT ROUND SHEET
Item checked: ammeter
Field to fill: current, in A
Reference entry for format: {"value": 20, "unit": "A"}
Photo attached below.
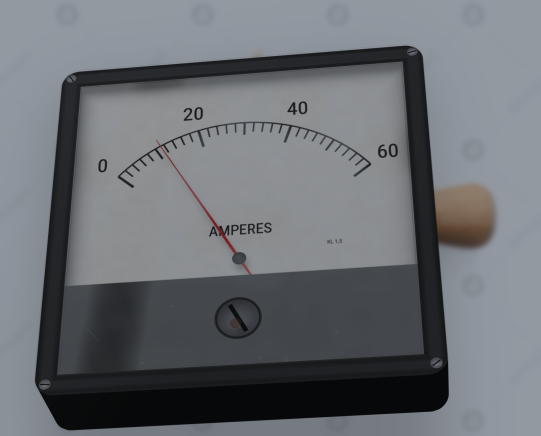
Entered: {"value": 11, "unit": "A"}
